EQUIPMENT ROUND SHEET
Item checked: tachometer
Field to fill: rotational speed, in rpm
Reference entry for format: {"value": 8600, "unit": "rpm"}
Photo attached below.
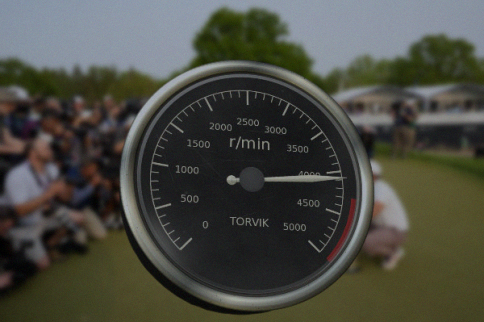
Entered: {"value": 4100, "unit": "rpm"}
